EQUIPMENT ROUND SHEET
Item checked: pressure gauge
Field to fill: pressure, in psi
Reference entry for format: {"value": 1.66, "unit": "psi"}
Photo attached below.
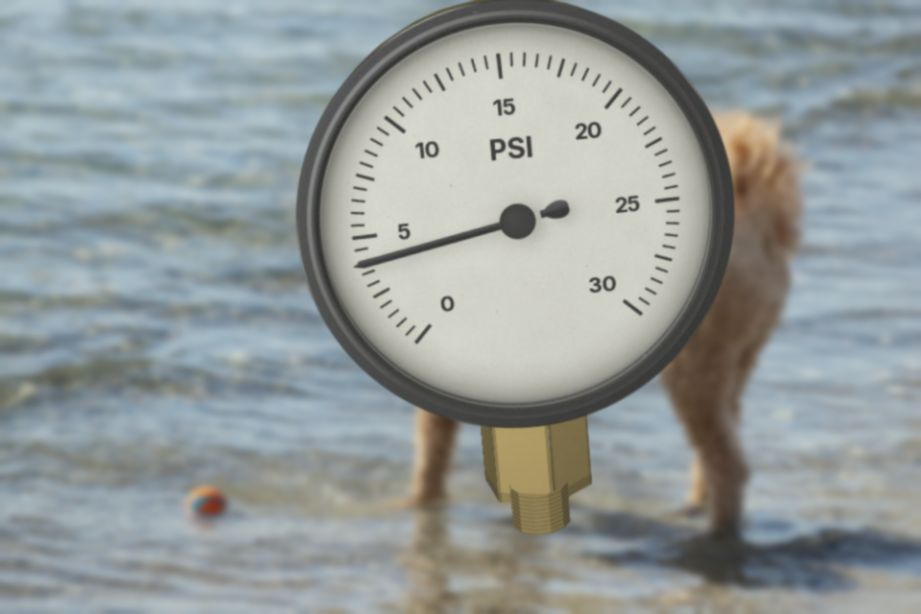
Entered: {"value": 4, "unit": "psi"}
